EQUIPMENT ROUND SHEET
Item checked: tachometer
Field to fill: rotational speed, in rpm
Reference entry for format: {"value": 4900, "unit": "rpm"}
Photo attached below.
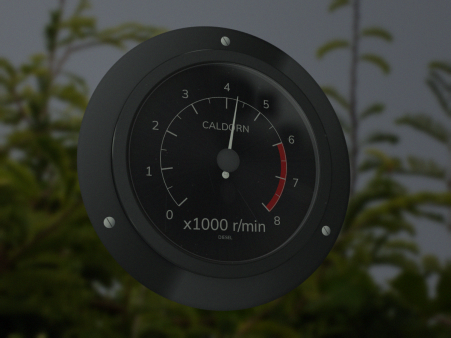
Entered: {"value": 4250, "unit": "rpm"}
